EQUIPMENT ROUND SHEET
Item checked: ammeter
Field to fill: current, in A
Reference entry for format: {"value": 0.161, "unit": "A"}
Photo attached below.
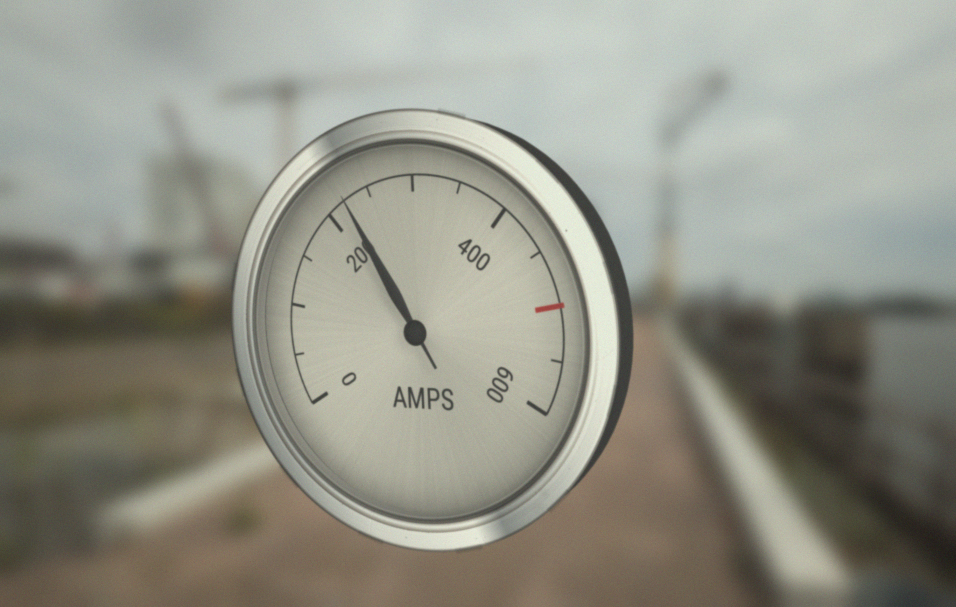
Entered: {"value": 225, "unit": "A"}
